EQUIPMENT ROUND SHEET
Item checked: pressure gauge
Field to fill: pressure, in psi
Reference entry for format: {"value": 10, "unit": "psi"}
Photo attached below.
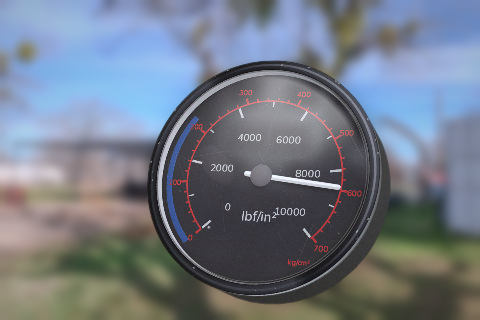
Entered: {"value": 8500, "unit": "psi"}
